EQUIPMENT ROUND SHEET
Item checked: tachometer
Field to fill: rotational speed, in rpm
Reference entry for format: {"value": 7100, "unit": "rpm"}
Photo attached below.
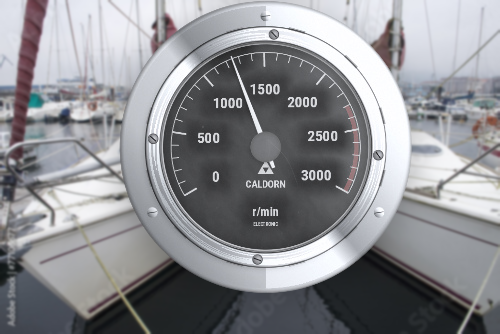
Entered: {"value": 1250, "unit": "rpm"}
